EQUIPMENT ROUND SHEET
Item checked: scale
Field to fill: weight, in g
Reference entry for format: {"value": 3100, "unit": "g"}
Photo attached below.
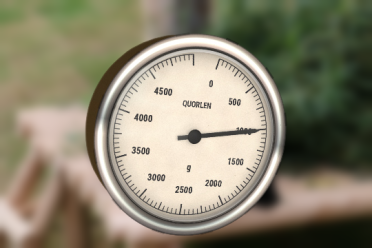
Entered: {"value": 1000, "unit": "g"}
